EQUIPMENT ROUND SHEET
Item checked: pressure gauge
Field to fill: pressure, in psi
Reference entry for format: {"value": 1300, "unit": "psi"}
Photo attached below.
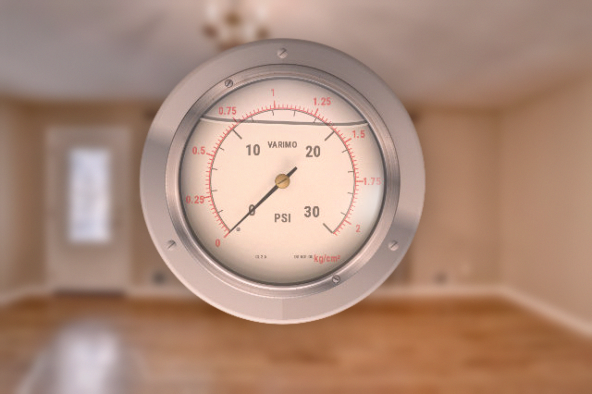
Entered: {"value": 0, "unit": "psi"}
